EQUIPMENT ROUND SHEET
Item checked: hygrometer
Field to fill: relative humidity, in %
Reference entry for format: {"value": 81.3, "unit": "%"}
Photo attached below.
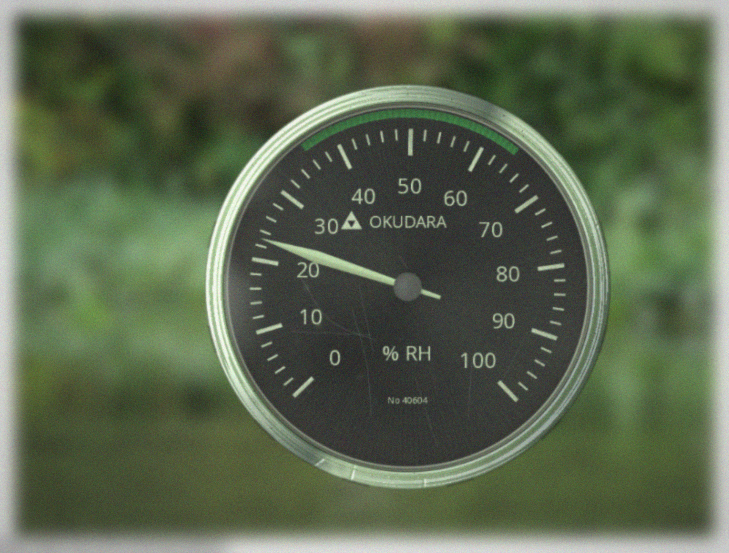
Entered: {"value": 23, "unit": "%"}
